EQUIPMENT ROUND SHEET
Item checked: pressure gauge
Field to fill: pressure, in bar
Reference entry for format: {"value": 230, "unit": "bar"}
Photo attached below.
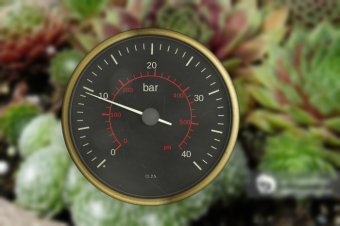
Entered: {"value": 9.5, "unit": "bar"}
